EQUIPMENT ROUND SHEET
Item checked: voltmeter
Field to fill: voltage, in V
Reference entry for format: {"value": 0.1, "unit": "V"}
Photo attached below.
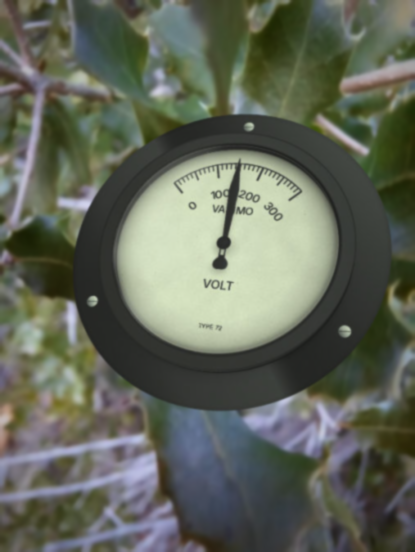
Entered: {"value": 150, "unit": "V"}
